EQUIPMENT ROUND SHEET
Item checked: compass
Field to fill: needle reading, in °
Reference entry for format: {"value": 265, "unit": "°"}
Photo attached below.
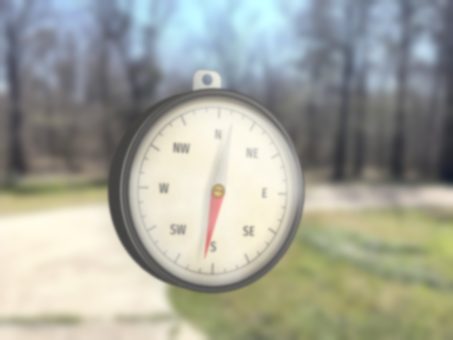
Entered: {"value": 190, "unit": "°"}
